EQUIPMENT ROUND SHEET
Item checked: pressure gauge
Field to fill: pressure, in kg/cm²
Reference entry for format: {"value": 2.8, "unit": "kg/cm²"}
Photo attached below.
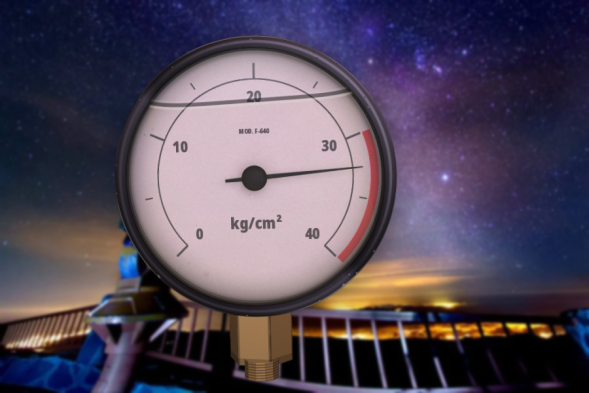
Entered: {"value": 32.5, "unit": "kg/cm²"}
